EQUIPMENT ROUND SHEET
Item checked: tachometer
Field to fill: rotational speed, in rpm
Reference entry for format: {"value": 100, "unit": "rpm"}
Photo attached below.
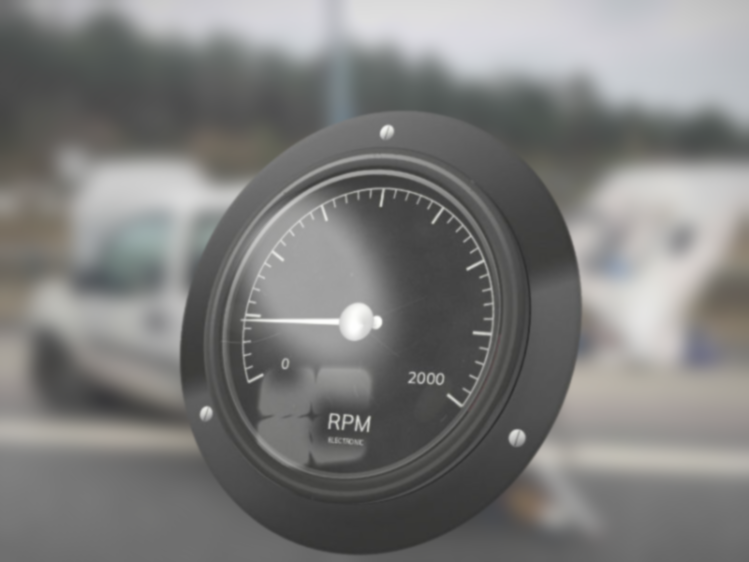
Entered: {"value": 225, "unit": "rpm"}
